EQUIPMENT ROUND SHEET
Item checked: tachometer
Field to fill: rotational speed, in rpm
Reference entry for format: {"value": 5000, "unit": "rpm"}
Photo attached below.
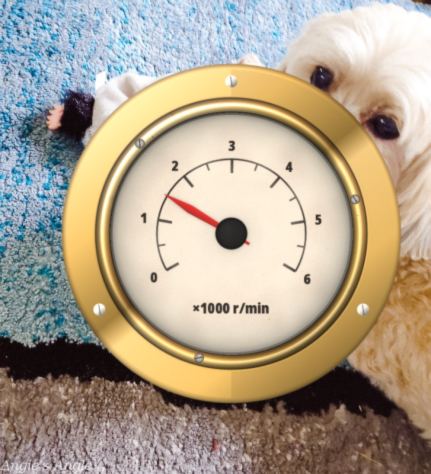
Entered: {"value": 1500, "unit": "rpm"}
